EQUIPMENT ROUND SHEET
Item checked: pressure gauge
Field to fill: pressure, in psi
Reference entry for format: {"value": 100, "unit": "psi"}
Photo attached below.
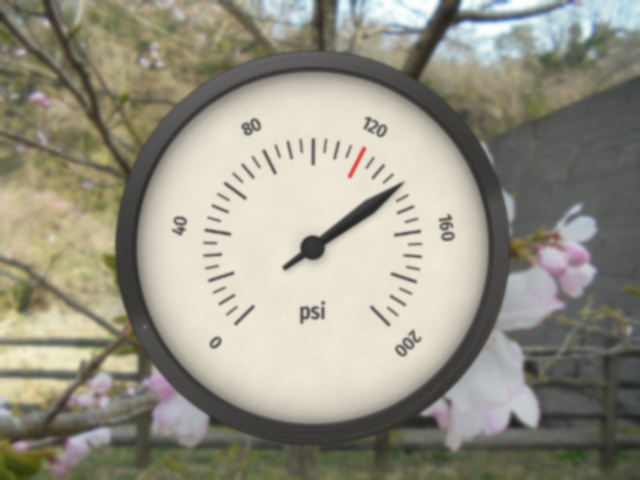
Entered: {"value": 140, "unit": "psi"}
